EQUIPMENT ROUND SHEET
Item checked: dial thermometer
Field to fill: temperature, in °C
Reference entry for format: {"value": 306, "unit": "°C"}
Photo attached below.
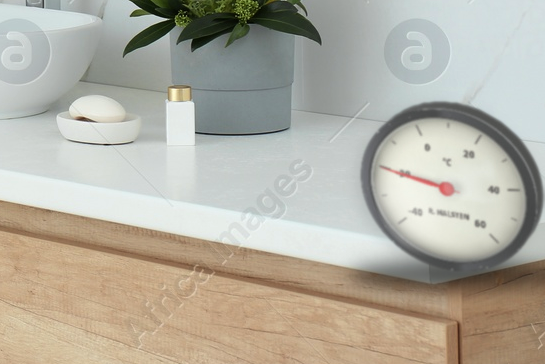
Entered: {"value": -20, "unit": "°C"}
